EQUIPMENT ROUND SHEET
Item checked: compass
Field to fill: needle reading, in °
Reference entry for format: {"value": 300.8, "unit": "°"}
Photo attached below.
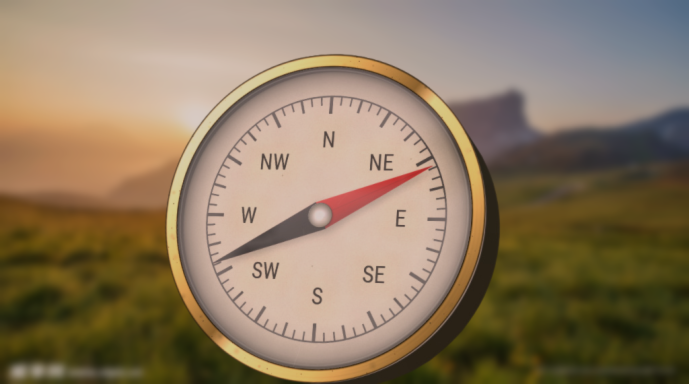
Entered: {"value": 65, "unit": "°"}
